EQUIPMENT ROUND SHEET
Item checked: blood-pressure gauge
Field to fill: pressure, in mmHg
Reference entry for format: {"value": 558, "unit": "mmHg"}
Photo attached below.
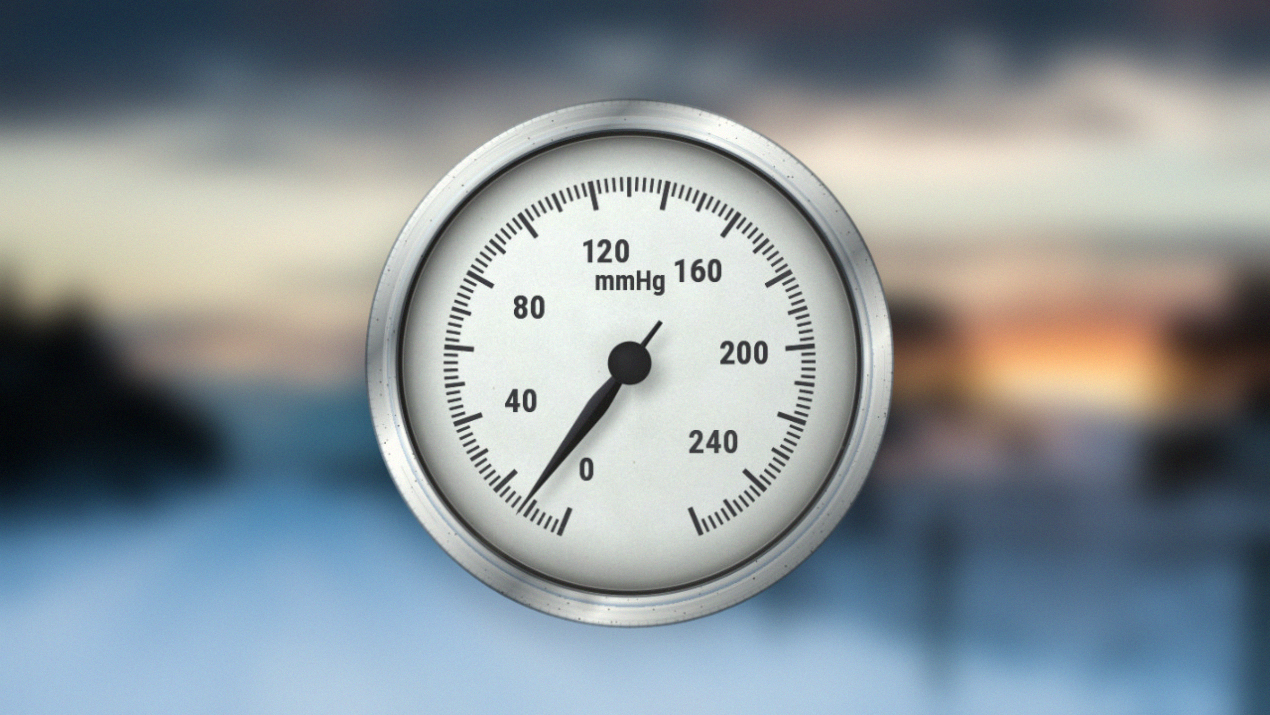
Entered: {"value": 12, "unit": "mmHg"}
